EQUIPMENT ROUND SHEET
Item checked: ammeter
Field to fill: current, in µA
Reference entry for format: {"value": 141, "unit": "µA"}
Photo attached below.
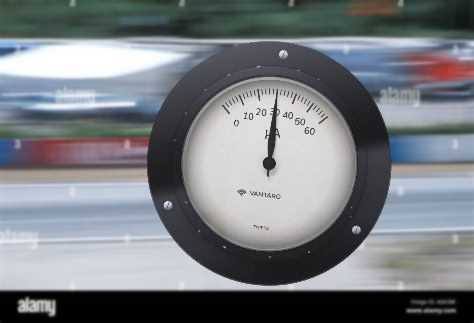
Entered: {"value": 30, "unit": "µA"}
